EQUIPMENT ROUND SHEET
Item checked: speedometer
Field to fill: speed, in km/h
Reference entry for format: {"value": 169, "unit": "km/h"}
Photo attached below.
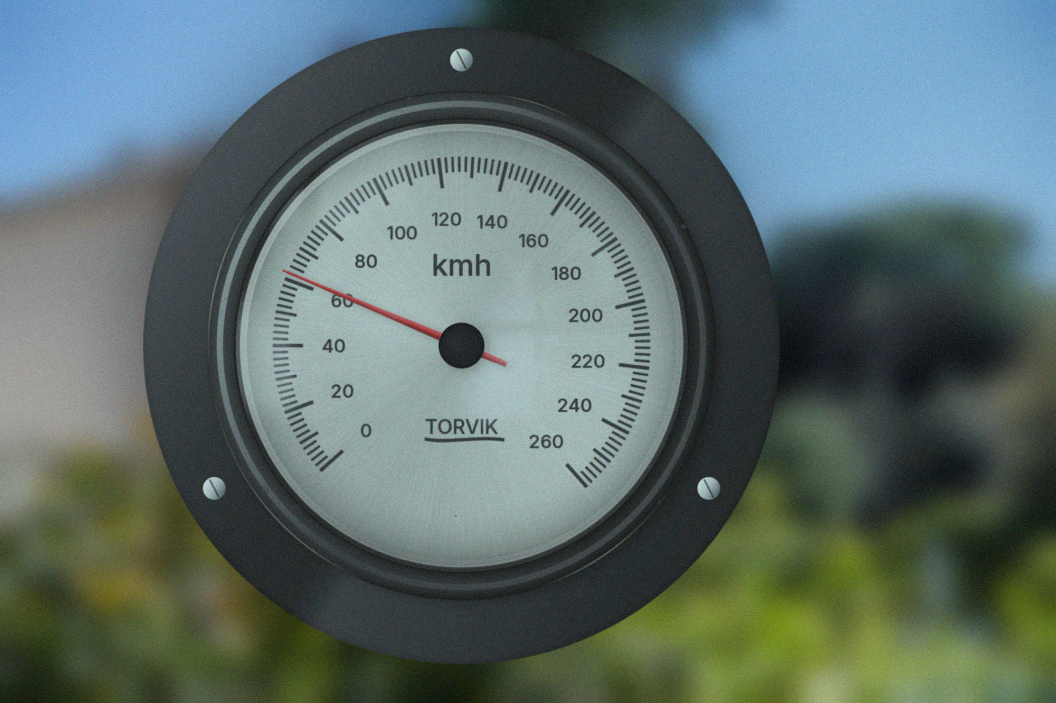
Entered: {"value": 62, "unit": "km/h"}
